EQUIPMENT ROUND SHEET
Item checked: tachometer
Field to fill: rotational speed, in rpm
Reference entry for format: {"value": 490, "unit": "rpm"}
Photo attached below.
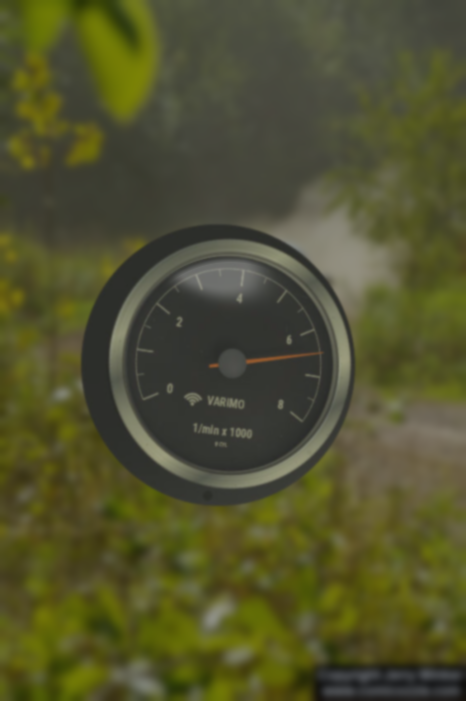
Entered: {"value": 6500, "unit": "rpm"}
